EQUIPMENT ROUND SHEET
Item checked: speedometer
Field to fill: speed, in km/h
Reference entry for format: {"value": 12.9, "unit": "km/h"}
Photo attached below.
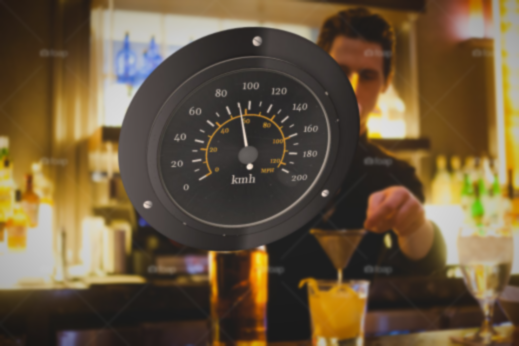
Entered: {"value": 90, "unit": "km/h"}
